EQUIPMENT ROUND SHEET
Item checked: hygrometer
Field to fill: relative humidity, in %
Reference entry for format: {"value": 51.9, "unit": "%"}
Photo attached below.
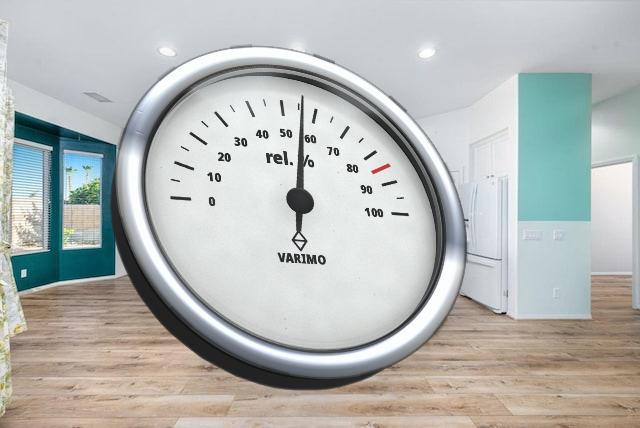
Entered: {"value": 55, "unit": "%"}
